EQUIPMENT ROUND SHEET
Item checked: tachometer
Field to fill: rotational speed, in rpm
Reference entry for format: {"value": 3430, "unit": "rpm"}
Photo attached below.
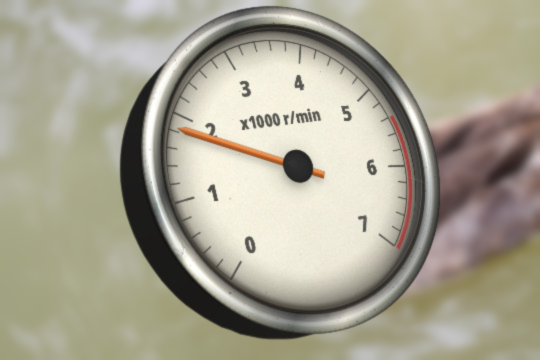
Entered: {"value": 1800, "unit": "rpm"}
